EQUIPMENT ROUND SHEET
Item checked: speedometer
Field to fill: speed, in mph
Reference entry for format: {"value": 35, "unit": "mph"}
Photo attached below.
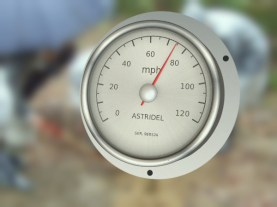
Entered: {"value": 75, "unit": "mph"}
